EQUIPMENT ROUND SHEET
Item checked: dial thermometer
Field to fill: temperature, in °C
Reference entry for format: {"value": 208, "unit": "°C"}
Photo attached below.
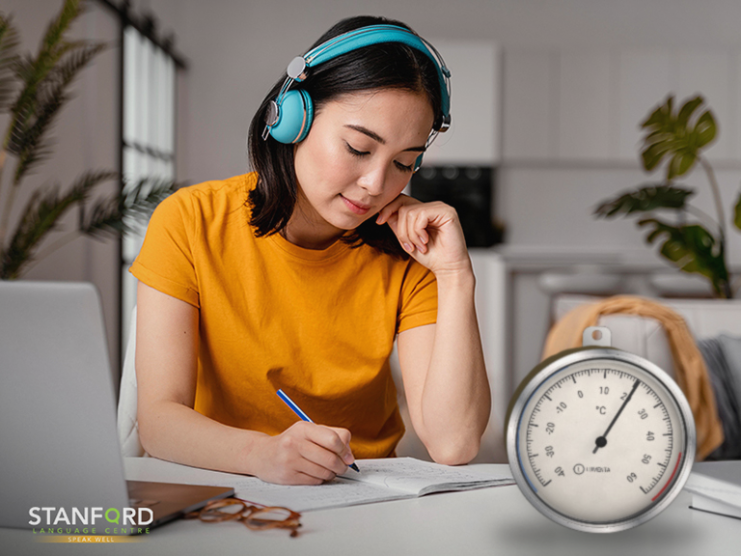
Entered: {"value": 20, "unit": "°C"}
